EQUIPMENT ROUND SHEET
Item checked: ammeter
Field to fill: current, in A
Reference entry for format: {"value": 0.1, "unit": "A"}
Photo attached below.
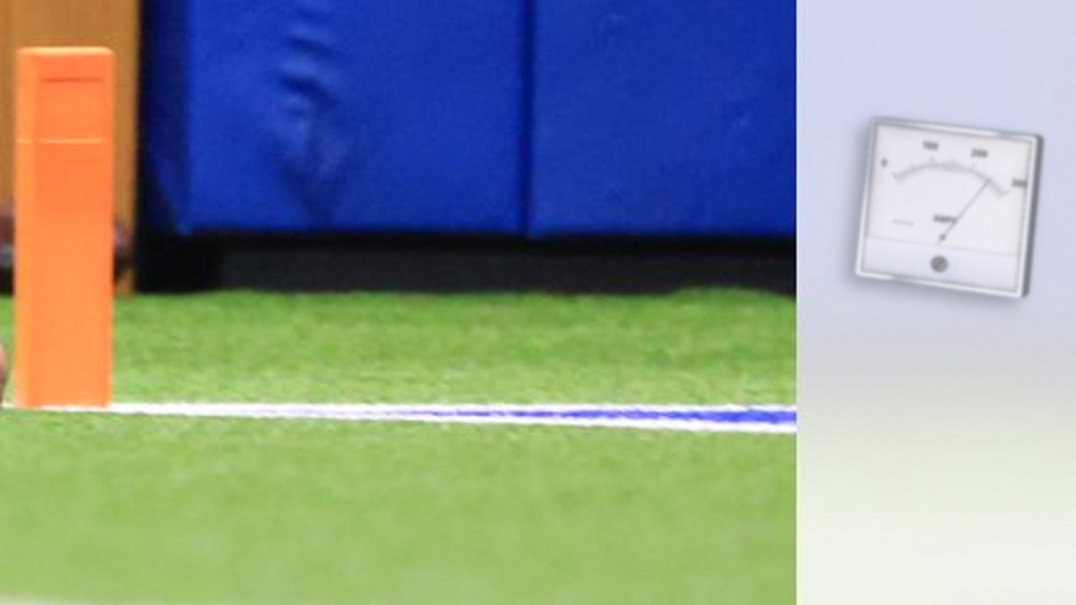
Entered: {"value": 250, "unit": "A"}
